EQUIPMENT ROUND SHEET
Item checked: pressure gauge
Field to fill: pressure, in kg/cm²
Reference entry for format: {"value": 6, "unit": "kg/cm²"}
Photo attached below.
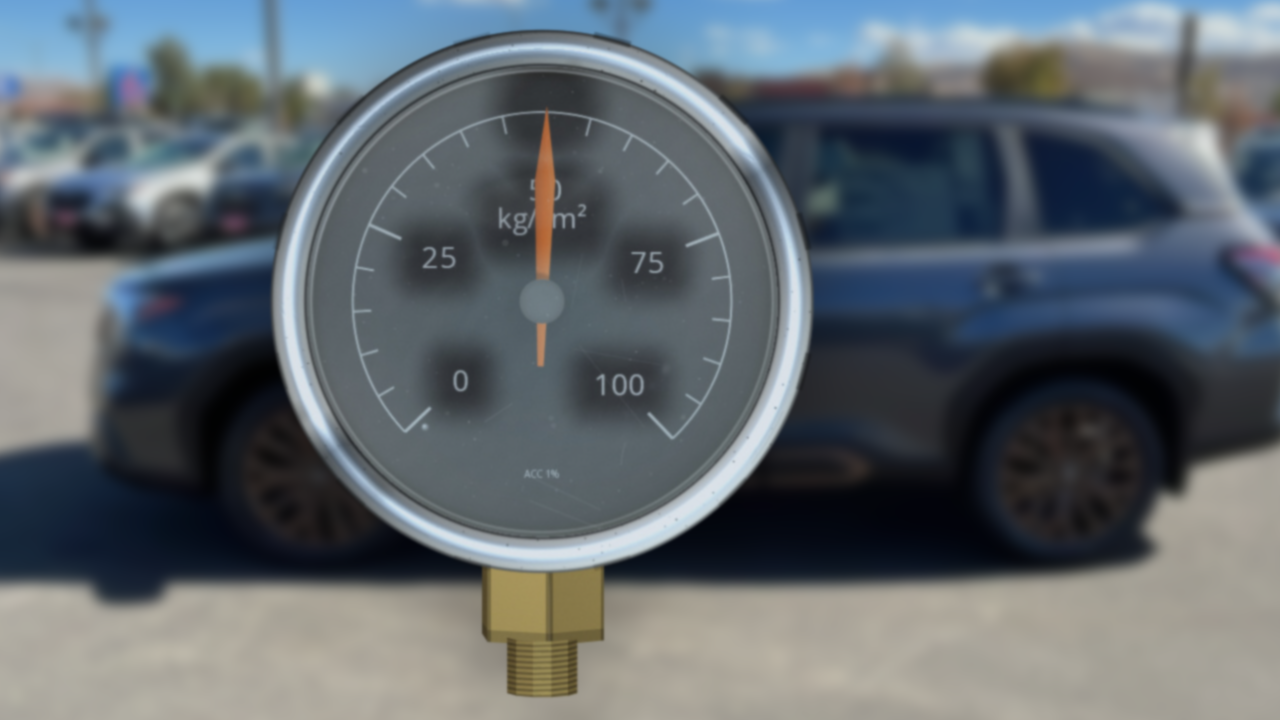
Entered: {"value": 50, "unit": "kg/cm²"}
